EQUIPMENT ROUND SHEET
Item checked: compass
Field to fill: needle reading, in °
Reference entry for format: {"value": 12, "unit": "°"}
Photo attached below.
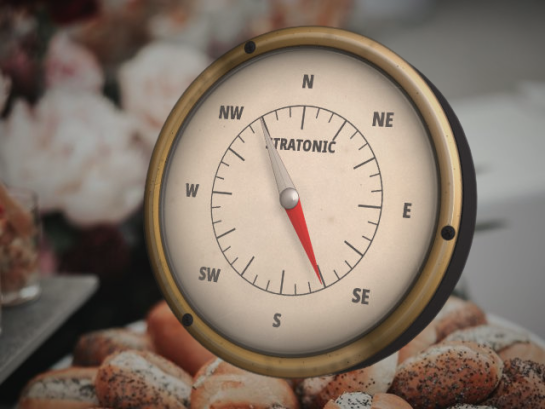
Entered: {"value": 150, "unit": "°"}
